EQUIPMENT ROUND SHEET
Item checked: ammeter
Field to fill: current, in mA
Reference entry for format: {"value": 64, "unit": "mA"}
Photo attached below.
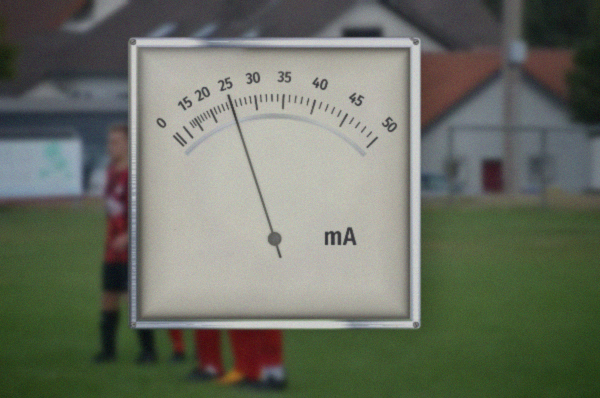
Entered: {"value": 25, "unit": "mA"}
